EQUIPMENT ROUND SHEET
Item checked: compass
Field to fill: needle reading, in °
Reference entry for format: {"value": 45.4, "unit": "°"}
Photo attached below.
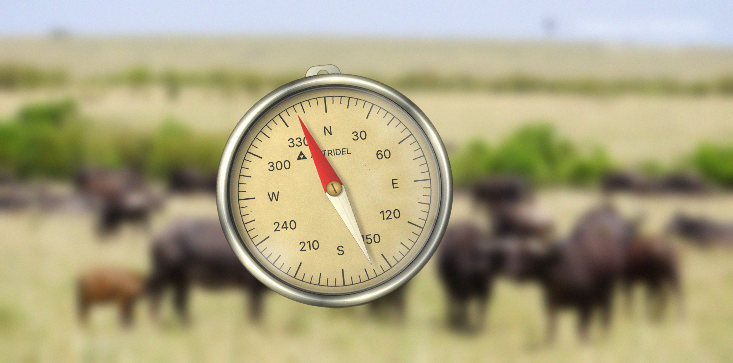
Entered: {"value": 340, "unit": "°"}
